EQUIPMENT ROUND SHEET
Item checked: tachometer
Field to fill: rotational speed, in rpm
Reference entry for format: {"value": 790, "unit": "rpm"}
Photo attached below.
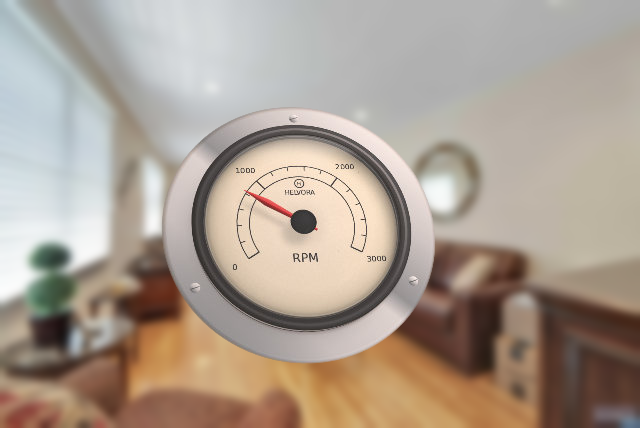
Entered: {"value": 800, "unit": "rpm"}
